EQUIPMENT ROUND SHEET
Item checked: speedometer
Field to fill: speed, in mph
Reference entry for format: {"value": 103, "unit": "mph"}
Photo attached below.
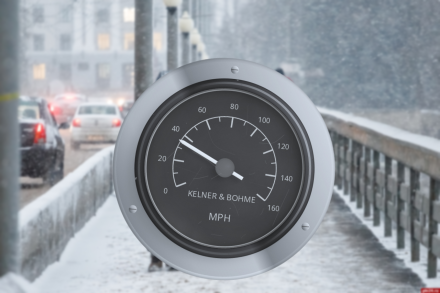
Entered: {"value": 35, "unit": "mph"}
